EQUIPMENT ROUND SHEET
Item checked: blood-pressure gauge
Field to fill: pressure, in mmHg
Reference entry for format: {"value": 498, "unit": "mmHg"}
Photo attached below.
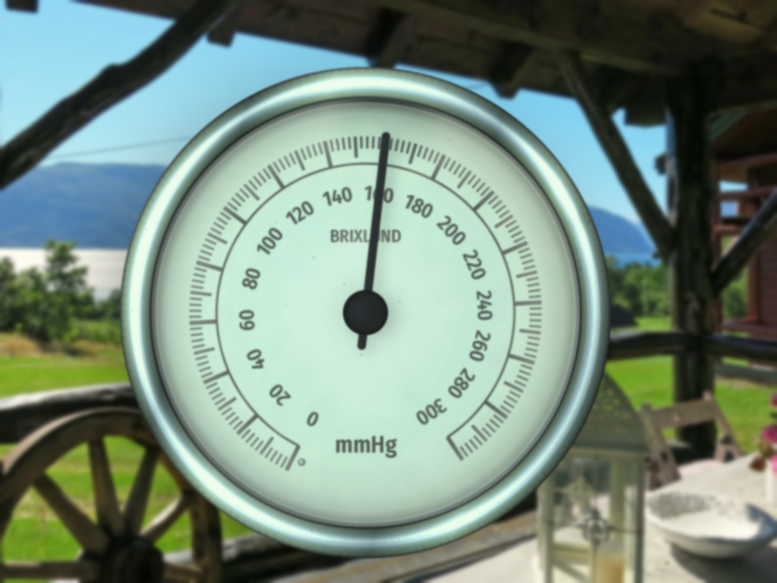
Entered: {"value": 160, "unit": "mmHg"}
